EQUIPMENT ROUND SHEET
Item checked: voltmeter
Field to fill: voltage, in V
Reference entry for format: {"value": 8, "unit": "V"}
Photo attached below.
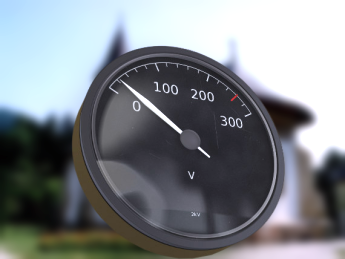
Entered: {"value": 20, "unit": "V"}
